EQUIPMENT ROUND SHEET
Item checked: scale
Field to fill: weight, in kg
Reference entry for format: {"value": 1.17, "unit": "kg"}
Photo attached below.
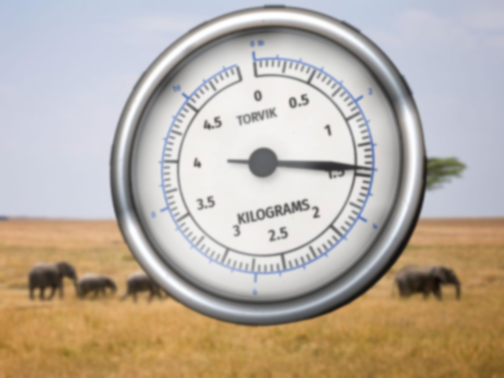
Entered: {"value": 1.45, "unit": "kg"}
